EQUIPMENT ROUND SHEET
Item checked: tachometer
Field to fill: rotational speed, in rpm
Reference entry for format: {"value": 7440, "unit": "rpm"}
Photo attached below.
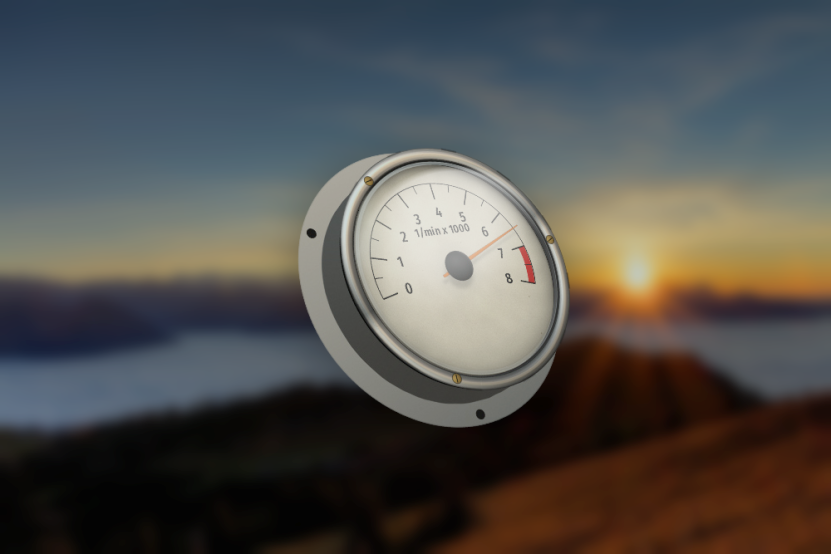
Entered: {"value": 6500, "unit": "rpm"}
